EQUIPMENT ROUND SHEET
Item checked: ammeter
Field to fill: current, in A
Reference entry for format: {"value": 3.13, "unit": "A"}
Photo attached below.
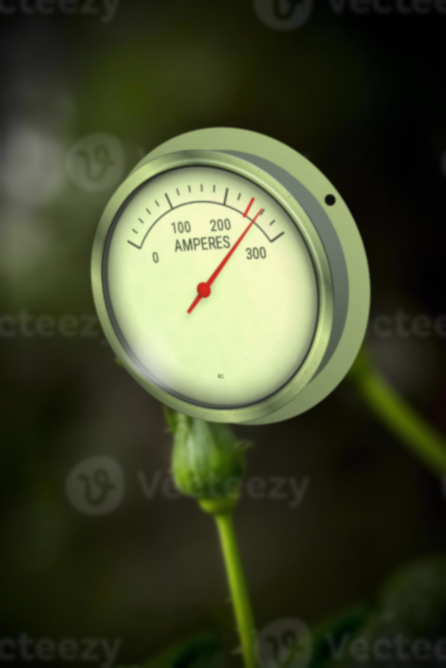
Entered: {"value": 260, "unit": "A"}
